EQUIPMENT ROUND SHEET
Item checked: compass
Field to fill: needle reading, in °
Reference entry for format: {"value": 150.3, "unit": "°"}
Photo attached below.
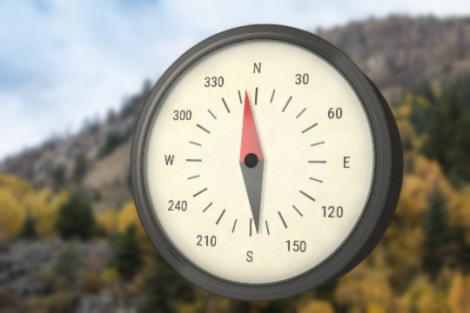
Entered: {"value": 352.5, "unit": "°"}
